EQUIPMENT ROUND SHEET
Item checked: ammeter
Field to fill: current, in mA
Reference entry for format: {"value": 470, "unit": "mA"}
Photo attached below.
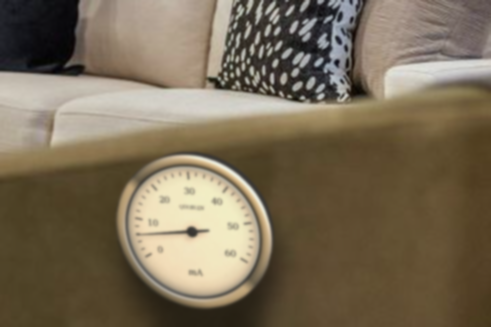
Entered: {"value": 6, "unit": "mA"}
